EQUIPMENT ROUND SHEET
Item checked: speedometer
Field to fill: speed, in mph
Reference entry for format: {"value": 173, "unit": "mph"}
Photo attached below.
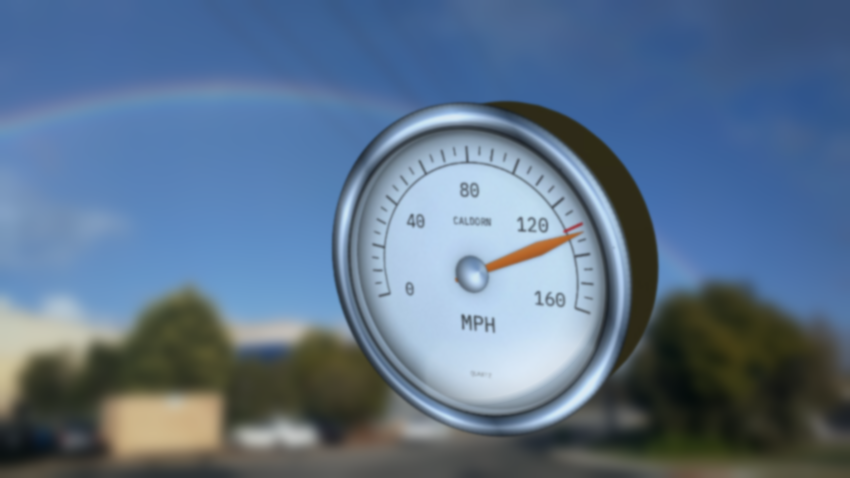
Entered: {"value": 132.5, "unit": "mph"}
